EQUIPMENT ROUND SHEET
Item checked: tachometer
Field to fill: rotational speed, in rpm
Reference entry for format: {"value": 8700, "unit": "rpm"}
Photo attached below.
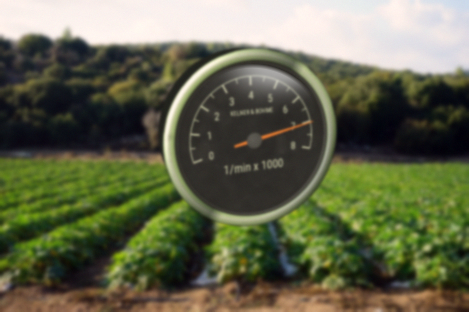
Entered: {"value": 7000, "unit": "rpm"}
